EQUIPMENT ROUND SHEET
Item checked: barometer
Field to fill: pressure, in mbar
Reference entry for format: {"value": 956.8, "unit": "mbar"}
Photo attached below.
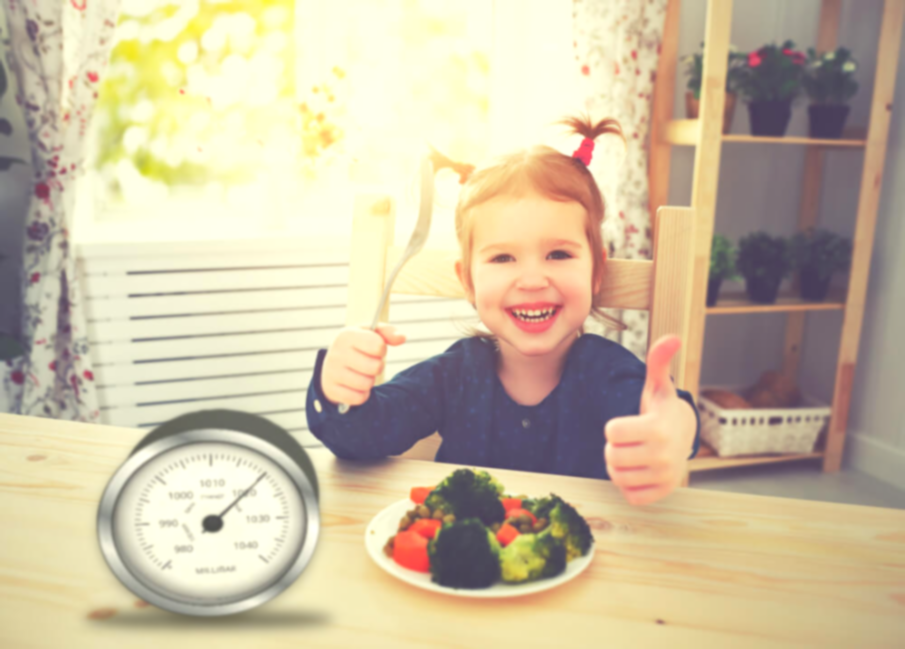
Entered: {"value": 1020, "unit": "mbar"}
